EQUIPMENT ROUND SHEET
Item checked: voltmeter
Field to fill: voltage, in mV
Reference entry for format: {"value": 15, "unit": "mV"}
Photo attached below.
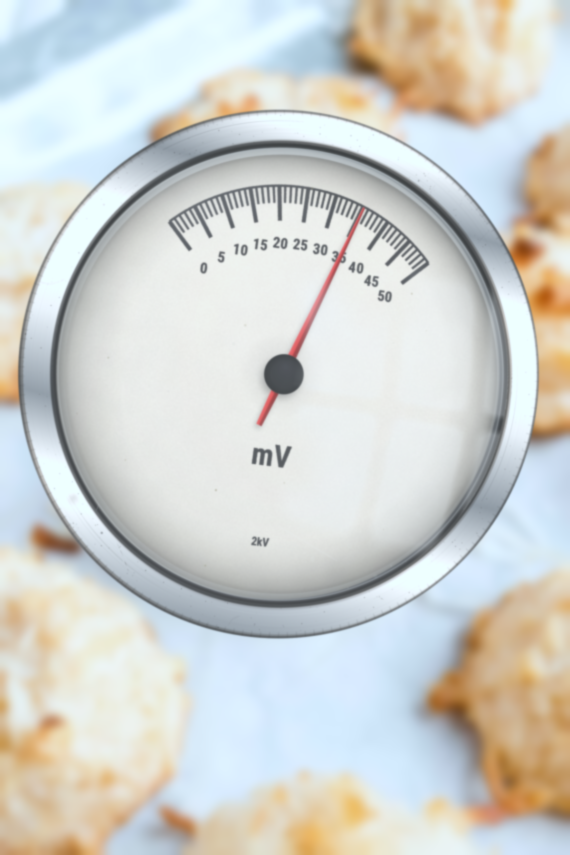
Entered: {"value": 35, "unit": "mV"}
